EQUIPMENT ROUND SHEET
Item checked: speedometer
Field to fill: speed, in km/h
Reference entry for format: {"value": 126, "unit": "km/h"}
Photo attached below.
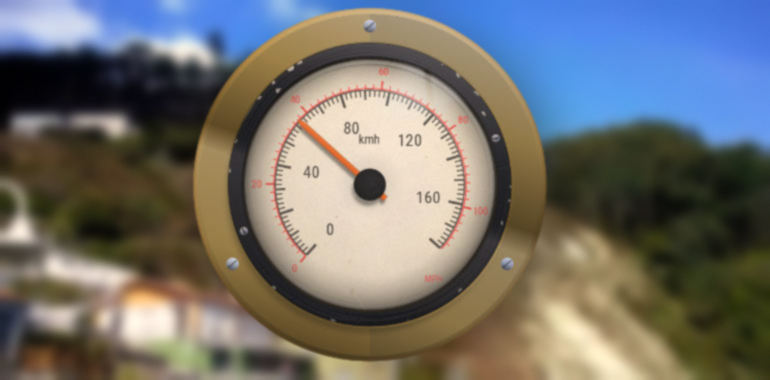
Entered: {"value": 60, "unit": "km/h"}
